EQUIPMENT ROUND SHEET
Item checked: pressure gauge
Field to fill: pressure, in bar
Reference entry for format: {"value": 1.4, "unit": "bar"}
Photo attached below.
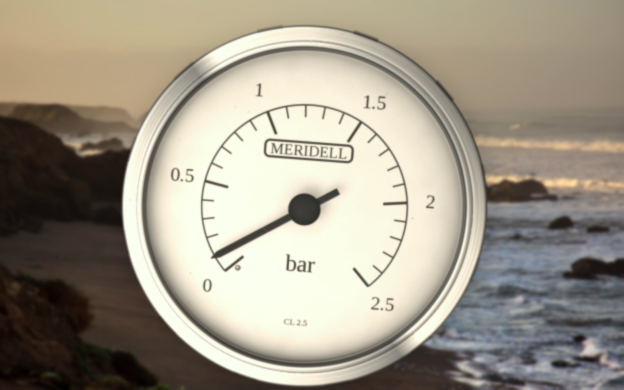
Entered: {"value": 0.1, "unit": "bar"}
